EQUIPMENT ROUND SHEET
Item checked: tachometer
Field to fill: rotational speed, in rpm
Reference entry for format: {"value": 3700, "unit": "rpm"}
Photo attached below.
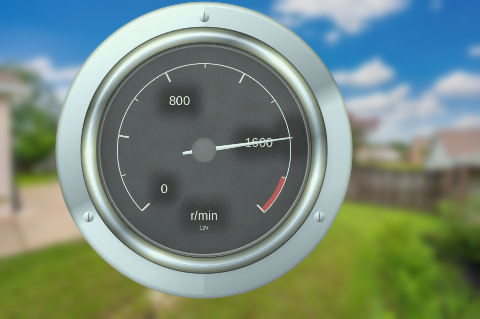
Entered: {"value": 1600, "unit": "rpm"}
